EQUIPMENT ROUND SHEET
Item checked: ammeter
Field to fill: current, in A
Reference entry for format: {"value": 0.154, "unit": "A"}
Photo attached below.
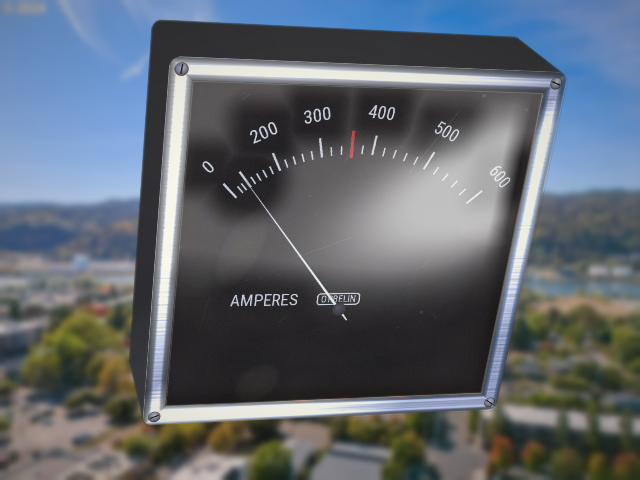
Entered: {"value": 100, "unit": "A"}
